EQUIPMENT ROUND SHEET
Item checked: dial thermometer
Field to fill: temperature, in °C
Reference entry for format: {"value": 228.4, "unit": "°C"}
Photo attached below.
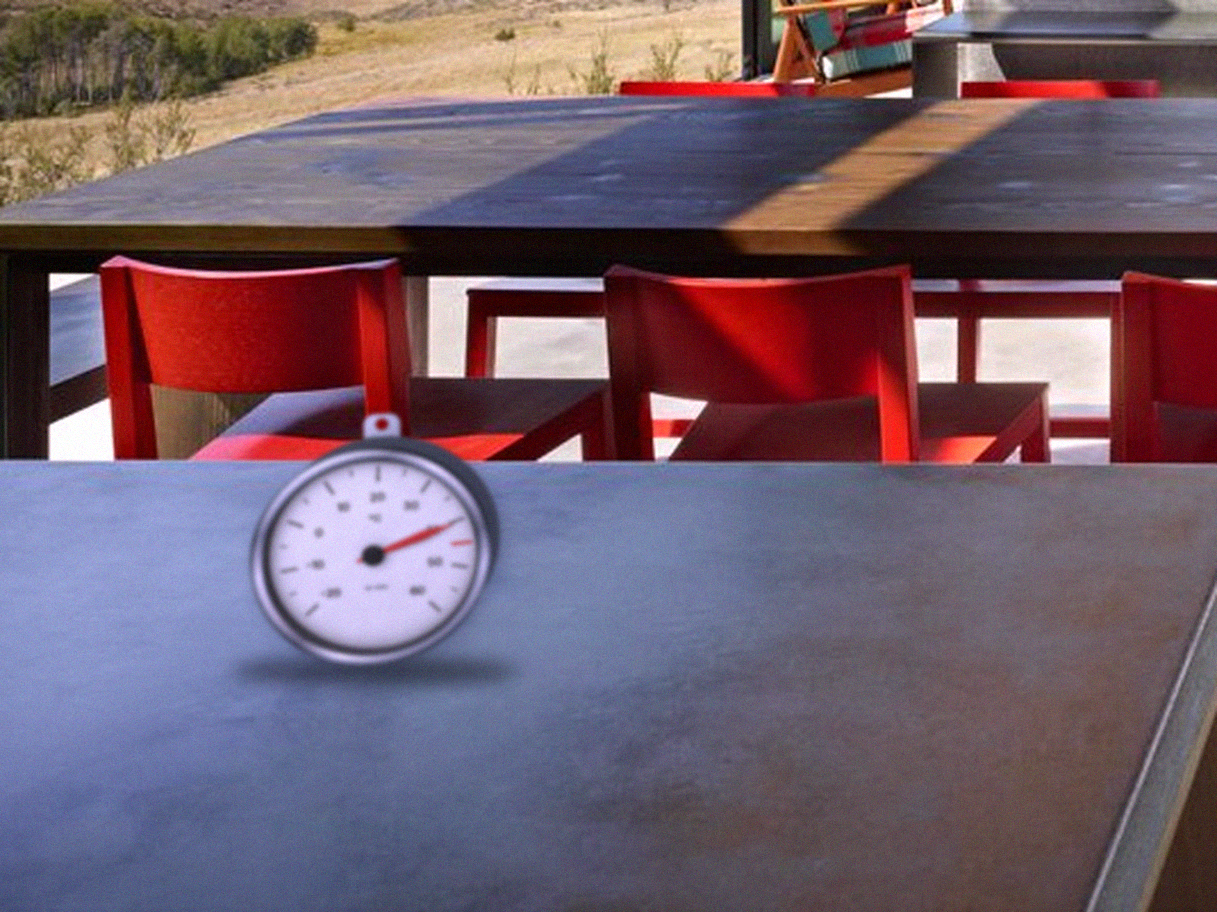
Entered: {"value": 40, "unit": "°C"}
